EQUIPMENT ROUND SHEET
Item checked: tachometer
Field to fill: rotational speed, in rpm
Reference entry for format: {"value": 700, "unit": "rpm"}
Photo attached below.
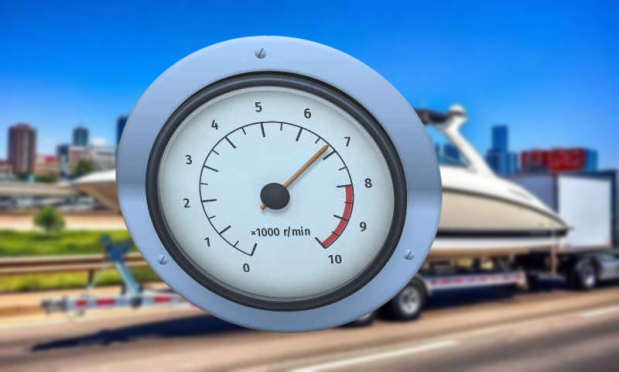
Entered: {"value": 6750, "unit": "rpm"}
